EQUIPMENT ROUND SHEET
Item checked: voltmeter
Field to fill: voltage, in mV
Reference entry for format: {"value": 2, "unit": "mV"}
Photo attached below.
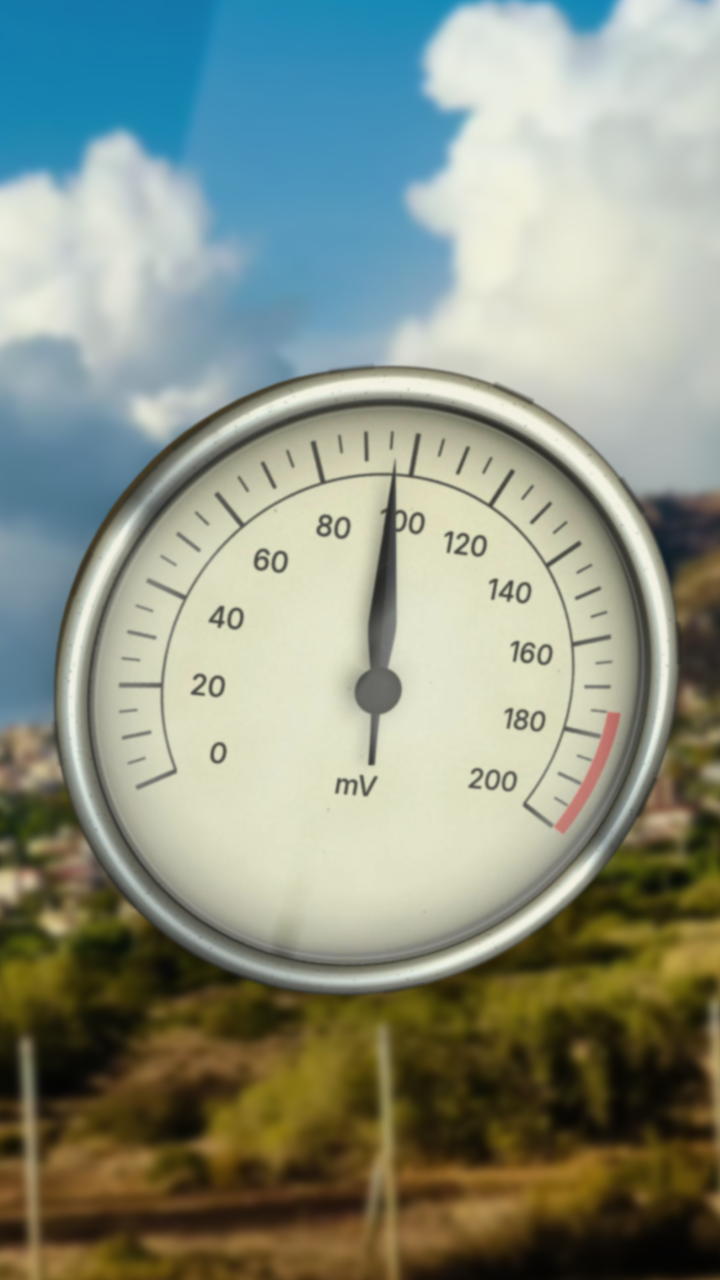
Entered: {"value": 95, "unit": "mV"}
